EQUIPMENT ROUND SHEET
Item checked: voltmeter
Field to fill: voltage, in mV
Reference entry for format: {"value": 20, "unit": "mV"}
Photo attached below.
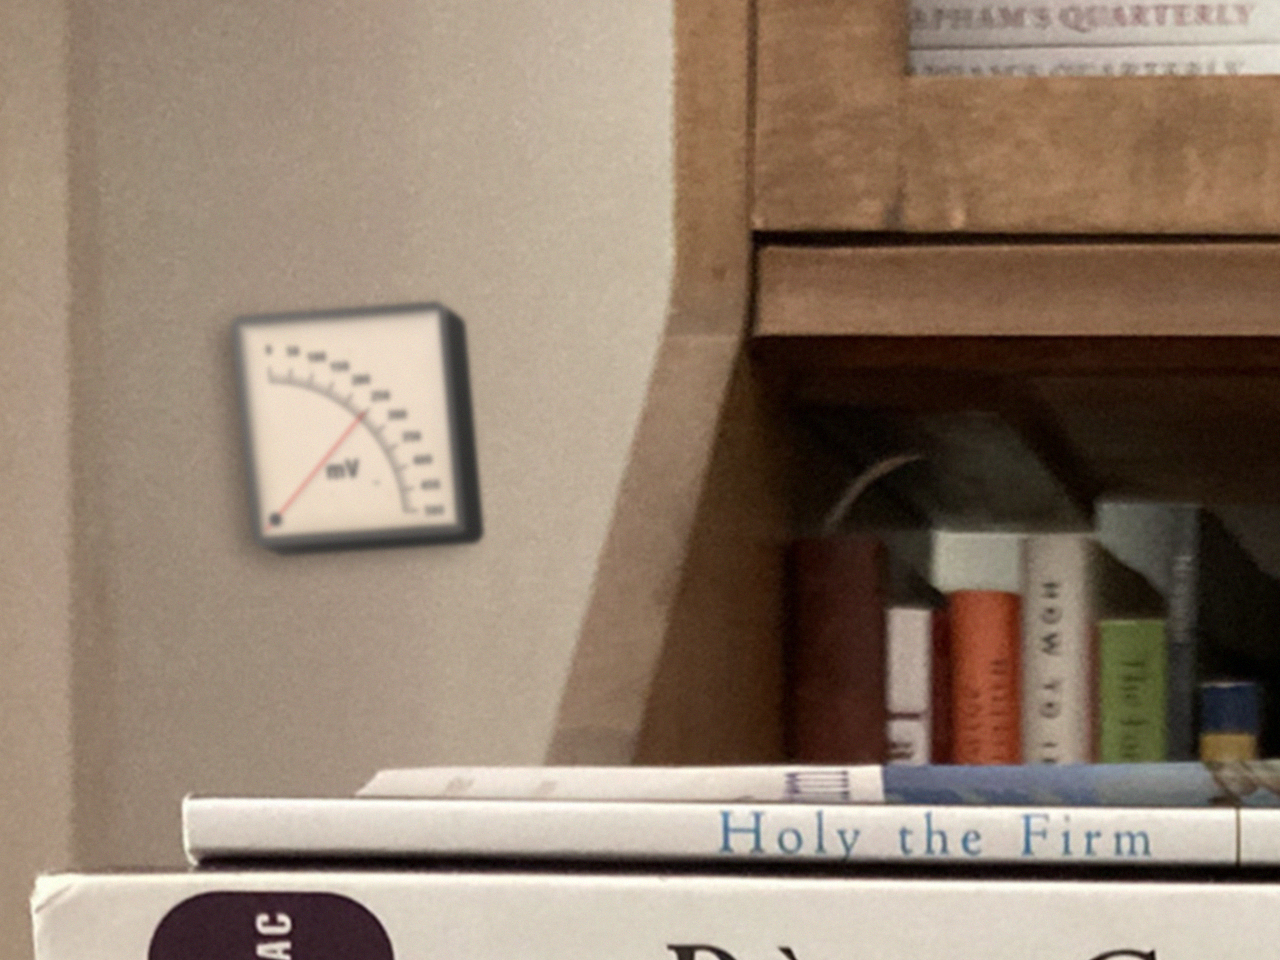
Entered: {"value": 250, "unit": "mV"}
